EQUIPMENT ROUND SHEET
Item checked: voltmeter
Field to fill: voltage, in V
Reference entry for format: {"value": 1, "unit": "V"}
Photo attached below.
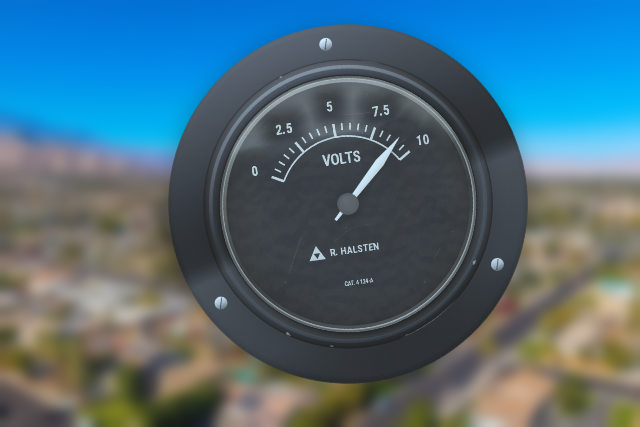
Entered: {"value": 9, "unit": "V"}
